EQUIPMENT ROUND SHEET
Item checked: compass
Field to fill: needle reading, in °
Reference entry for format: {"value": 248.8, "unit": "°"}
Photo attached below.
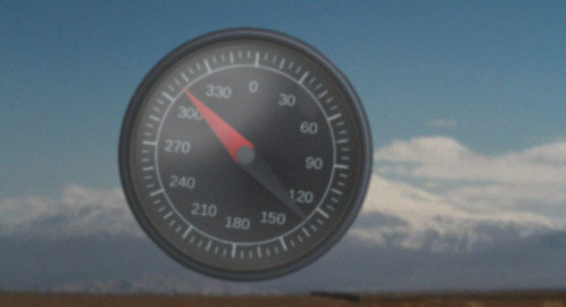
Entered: {"value": 310, "unit": "°"}
